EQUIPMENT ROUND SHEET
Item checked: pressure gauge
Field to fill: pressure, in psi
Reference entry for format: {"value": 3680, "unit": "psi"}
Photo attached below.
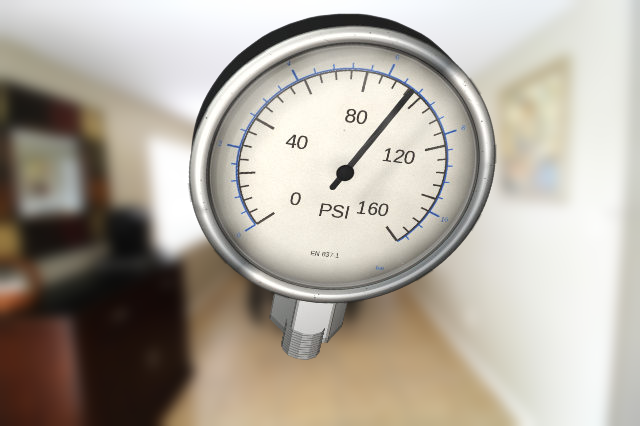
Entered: {"value": 95, "unit": "psi"}
